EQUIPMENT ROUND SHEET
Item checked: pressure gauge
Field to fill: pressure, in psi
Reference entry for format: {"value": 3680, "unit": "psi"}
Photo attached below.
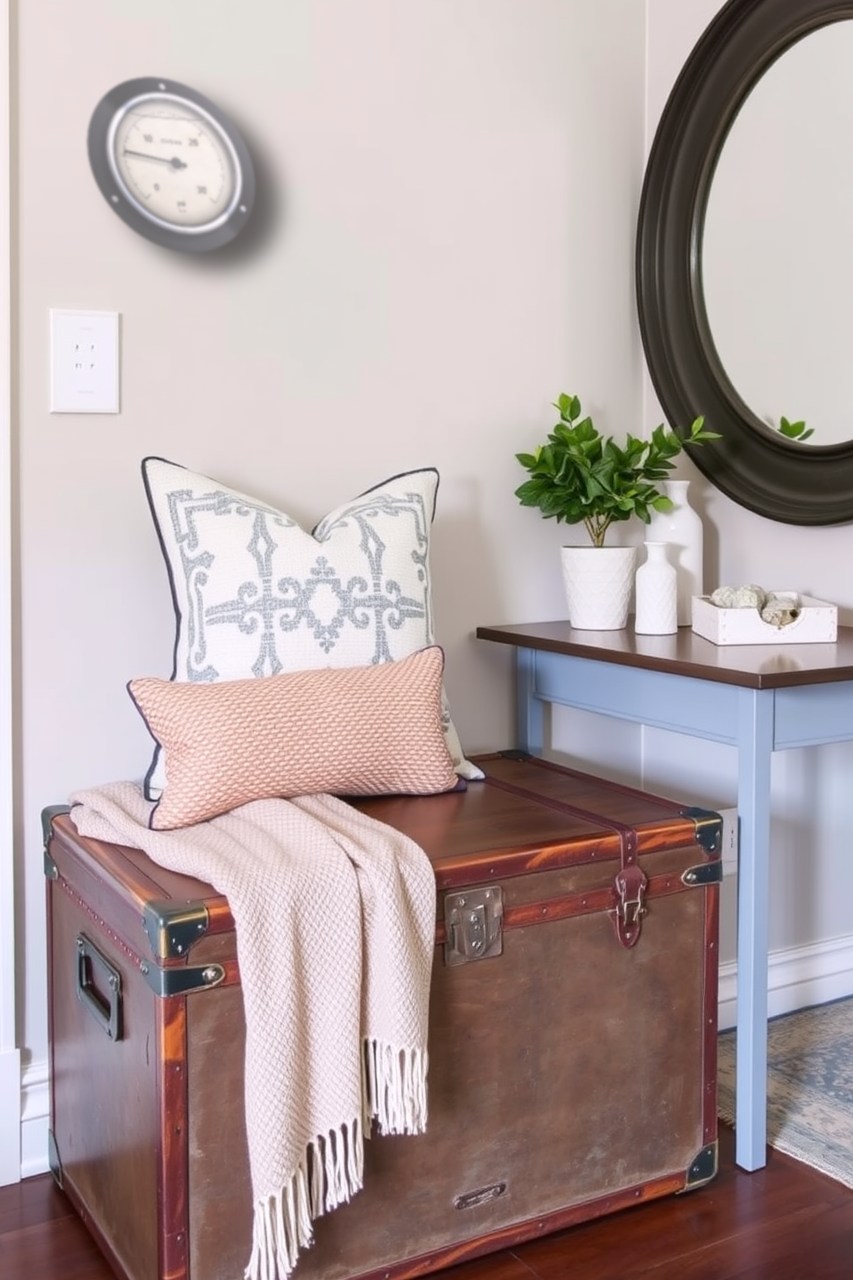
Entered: {"value": 6, "unit": "psi"}
